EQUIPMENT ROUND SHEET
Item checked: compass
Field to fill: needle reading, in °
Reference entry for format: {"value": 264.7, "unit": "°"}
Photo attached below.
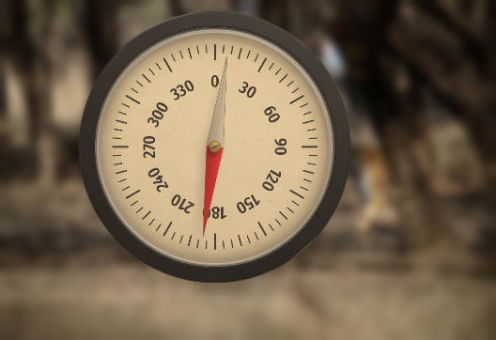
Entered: {"value": 187.5, "unit": "°"}
